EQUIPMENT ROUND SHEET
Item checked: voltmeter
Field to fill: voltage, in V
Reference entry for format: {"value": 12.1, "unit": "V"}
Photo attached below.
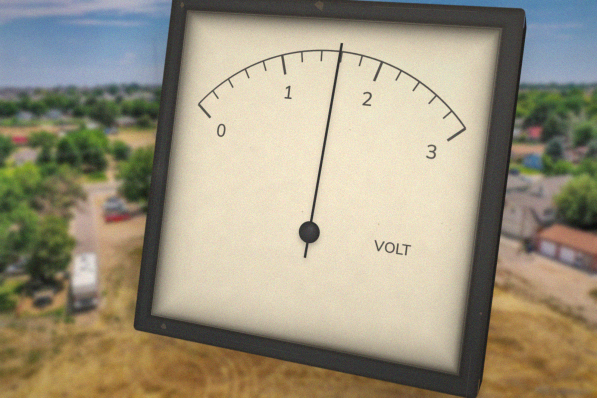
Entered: {"value": 1.6, "unit": "V"}
